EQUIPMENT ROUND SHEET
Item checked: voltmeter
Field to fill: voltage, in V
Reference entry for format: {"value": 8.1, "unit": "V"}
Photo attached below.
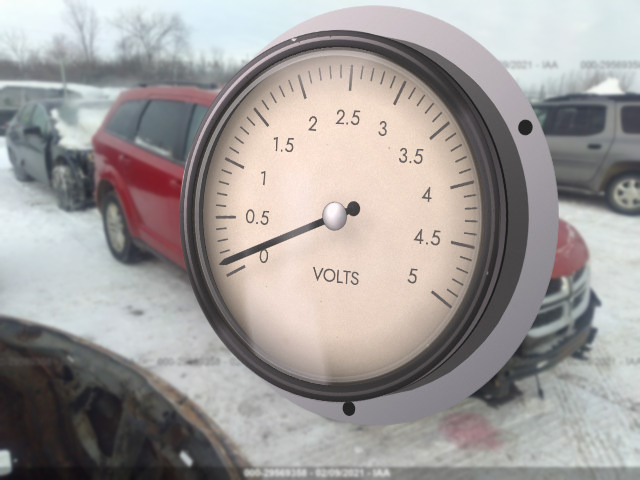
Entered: {"value": 0.1, "unit": "V"}
